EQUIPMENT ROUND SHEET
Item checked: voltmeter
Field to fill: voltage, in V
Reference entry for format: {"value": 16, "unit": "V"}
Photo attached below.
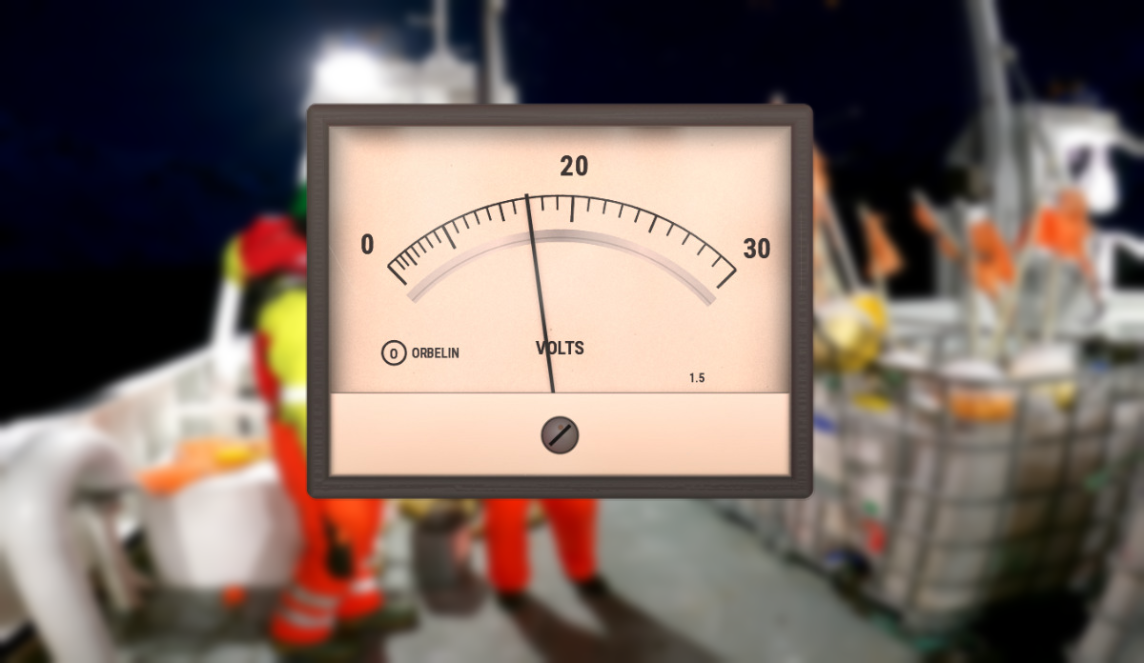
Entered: {"value": 17, "unit": "V"}
